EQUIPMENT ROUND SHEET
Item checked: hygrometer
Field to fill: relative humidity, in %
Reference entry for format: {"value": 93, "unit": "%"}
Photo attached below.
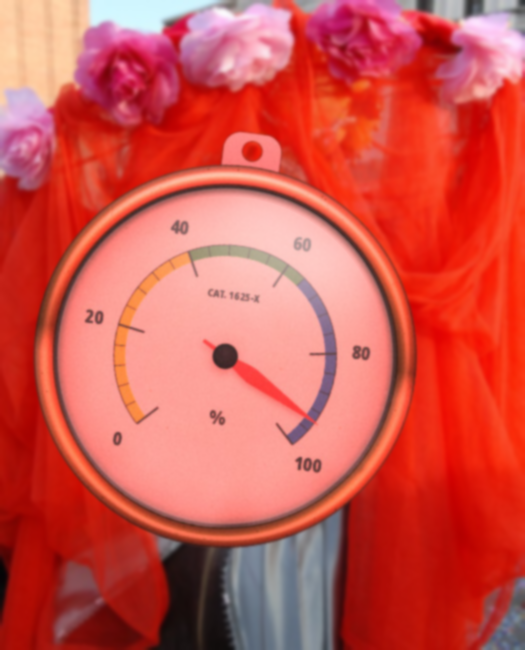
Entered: {"value": 94, "unit": "%"}
